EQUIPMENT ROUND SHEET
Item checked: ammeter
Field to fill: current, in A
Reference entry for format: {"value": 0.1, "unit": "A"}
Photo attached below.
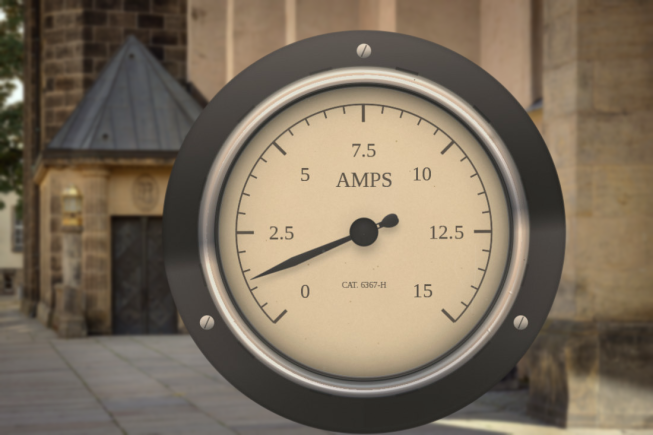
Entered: {"value": 1.25, "unit": "A"}
